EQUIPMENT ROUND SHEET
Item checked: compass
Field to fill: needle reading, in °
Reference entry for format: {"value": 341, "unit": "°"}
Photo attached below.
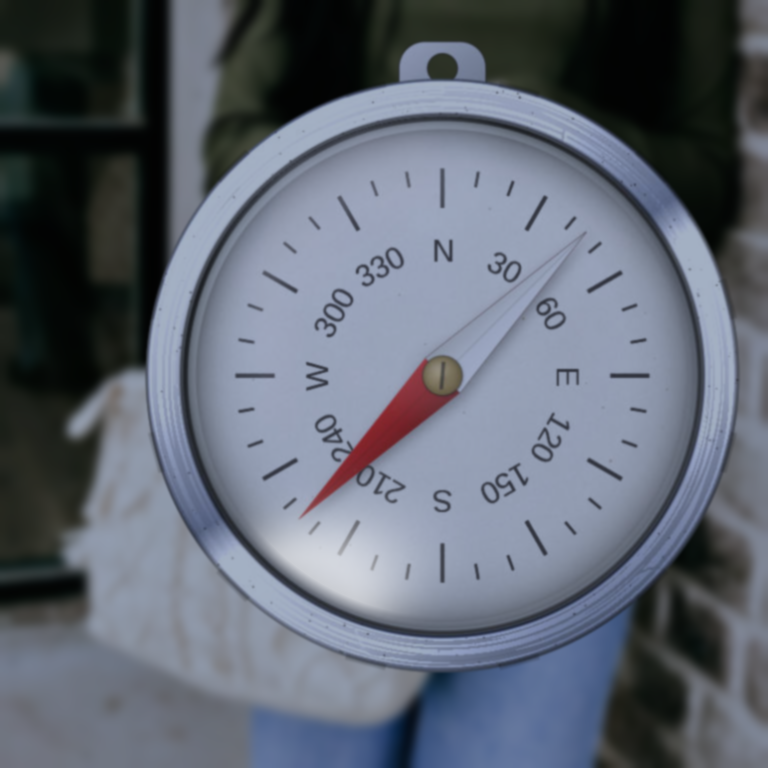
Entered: {"value": 225, "unit": "°"}
